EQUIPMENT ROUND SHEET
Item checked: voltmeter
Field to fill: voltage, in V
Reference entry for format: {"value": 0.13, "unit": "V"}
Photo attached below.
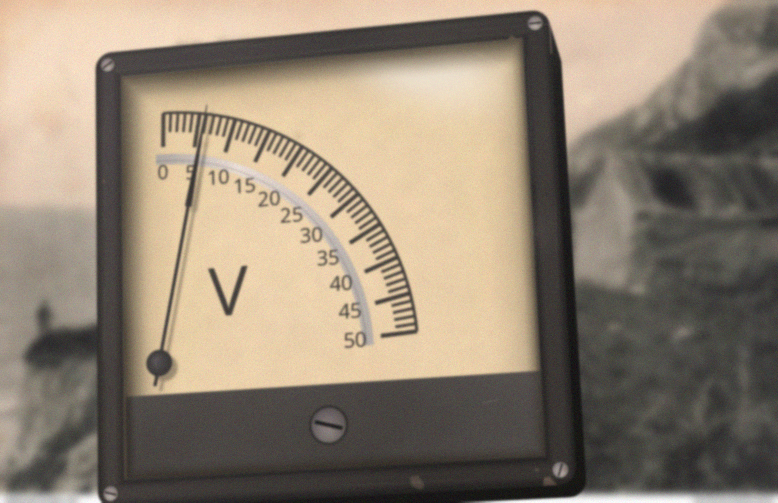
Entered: {"value": 6, "unit": "V"}
